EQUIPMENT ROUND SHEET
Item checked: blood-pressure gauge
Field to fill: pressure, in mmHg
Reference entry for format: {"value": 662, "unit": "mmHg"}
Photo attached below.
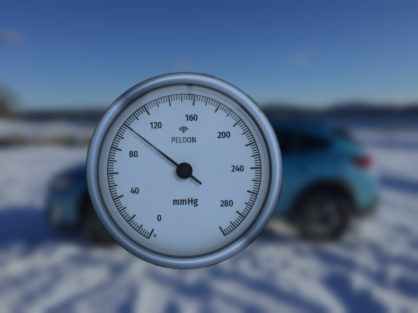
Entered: {"value": 100, "unit": "mmHg"}
